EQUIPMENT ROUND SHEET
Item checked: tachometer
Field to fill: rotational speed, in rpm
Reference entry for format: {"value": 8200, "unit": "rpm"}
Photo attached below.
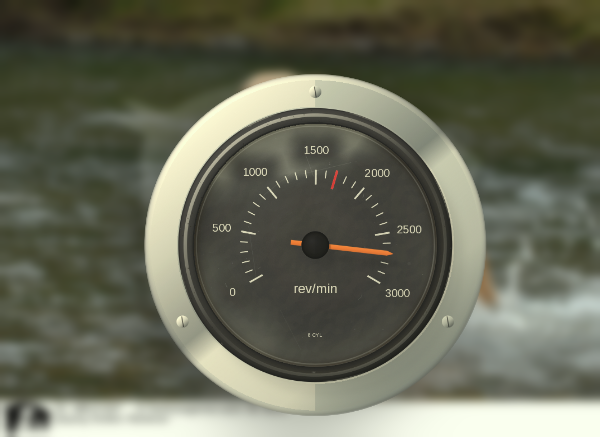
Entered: {"value": 2700, "unit": "rpm"}
